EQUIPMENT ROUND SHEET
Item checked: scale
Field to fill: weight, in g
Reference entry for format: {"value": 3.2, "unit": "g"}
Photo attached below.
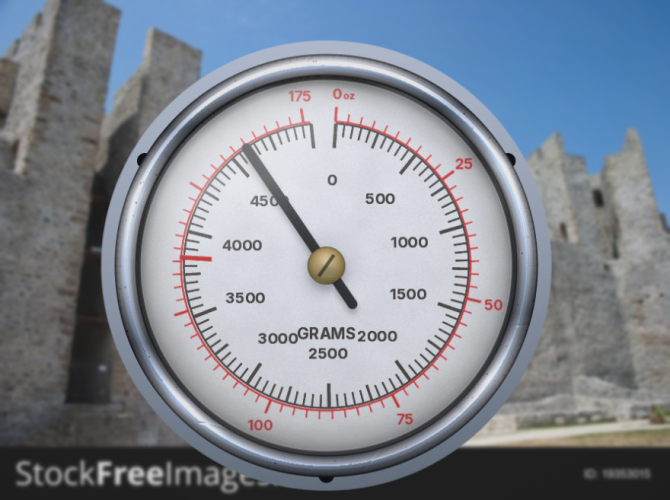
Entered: {"value": 4600, "unit": "g"}
